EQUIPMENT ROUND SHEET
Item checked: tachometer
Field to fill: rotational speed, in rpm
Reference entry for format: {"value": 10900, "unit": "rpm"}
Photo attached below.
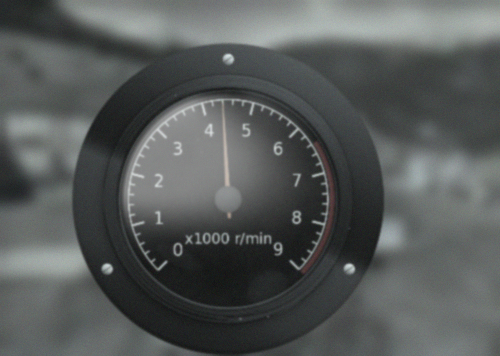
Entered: {"value": 4400, "unit": "rpm"}
